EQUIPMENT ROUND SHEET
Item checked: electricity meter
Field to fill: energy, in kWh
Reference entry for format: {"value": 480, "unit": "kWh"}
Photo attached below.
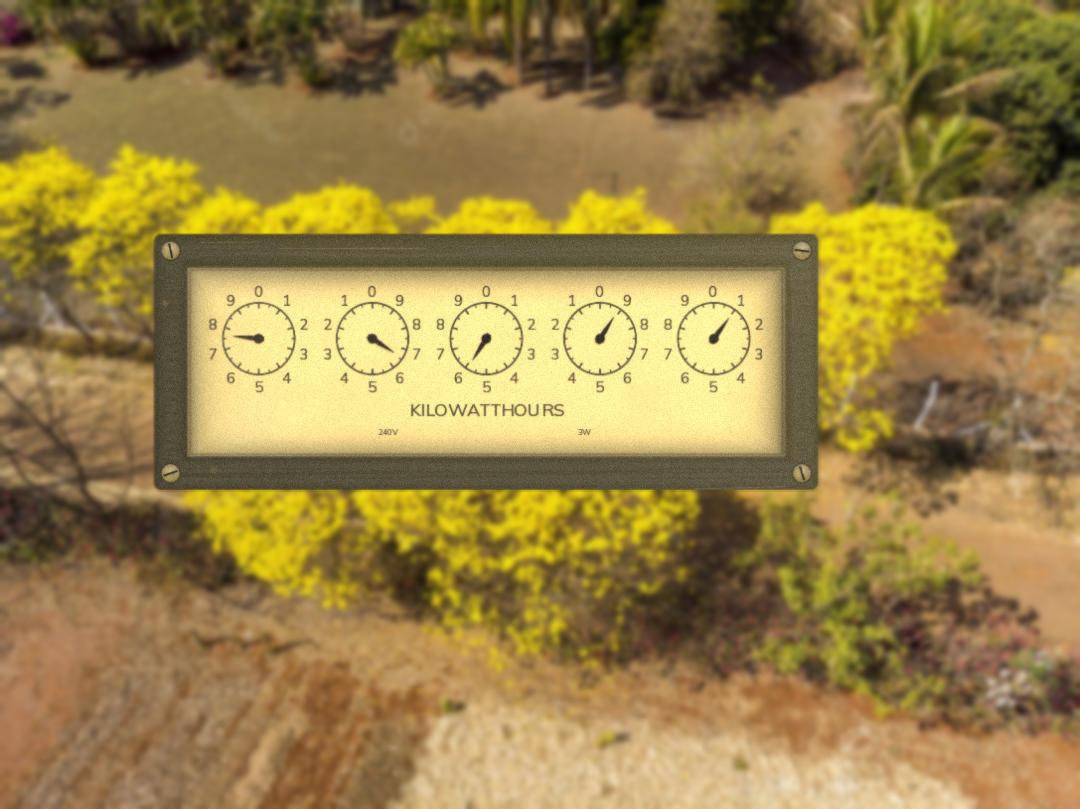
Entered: {"value": 76591, "unit": "kWh"}
